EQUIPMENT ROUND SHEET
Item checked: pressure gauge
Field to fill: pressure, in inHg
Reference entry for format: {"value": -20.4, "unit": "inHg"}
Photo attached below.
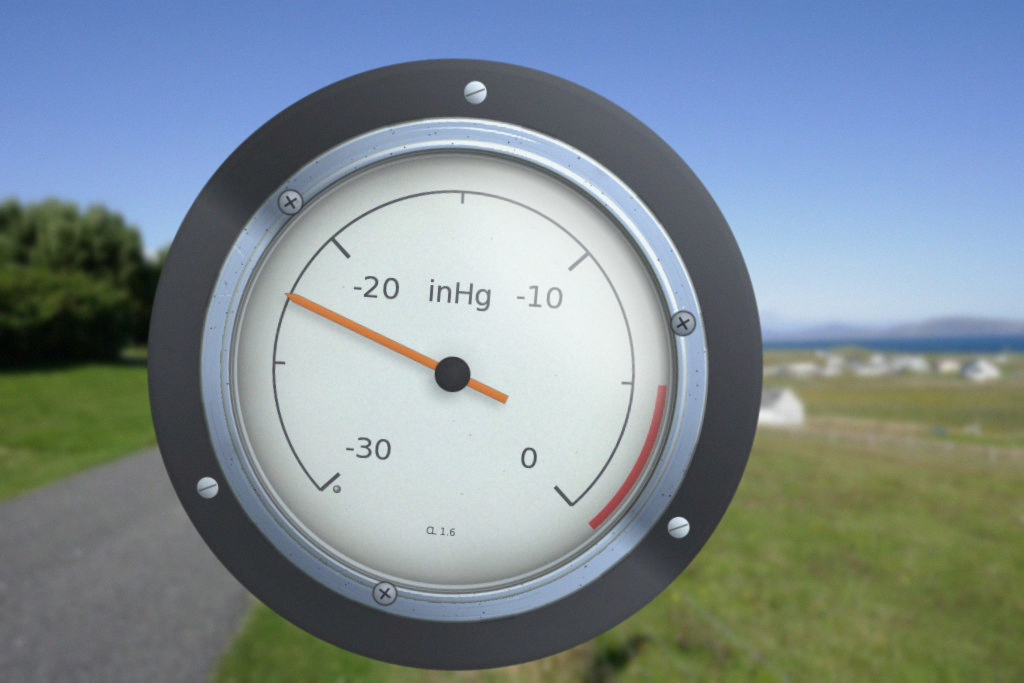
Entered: {"value": -22.5, "unit": "inHg"}
